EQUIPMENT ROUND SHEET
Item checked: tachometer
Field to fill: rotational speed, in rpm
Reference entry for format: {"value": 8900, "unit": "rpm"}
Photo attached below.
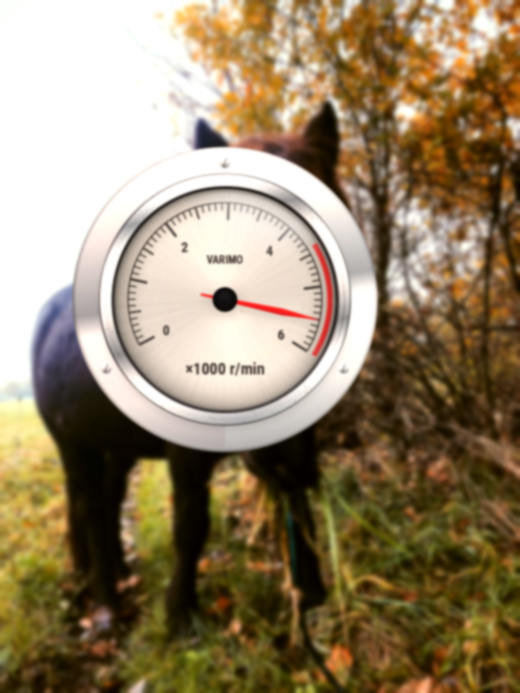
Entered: {"value": 5500, "unit": "rpm"}
